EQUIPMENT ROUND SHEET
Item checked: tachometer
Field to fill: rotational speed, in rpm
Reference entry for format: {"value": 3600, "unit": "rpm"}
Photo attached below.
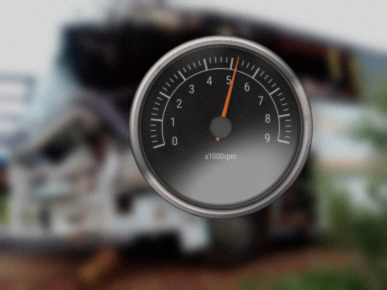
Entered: {"value": 5200, "unit": "rpm"}
